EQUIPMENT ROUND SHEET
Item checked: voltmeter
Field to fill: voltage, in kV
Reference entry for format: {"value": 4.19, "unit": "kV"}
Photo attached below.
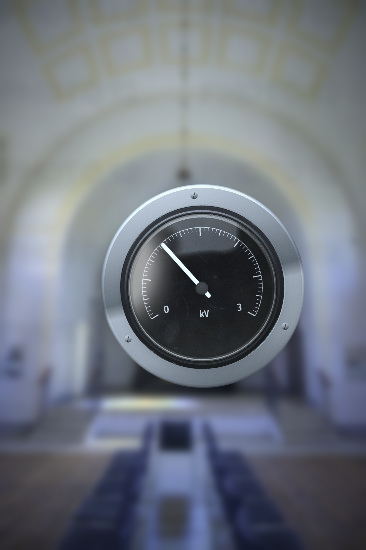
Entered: {"value": 1, "unit": "kV"}
